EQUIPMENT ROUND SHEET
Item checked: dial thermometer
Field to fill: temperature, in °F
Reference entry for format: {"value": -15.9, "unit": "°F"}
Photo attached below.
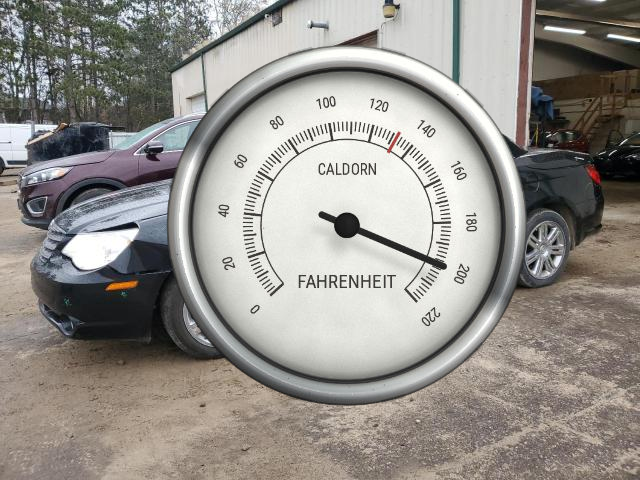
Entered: {"value": 200, "unit": "°F"}
